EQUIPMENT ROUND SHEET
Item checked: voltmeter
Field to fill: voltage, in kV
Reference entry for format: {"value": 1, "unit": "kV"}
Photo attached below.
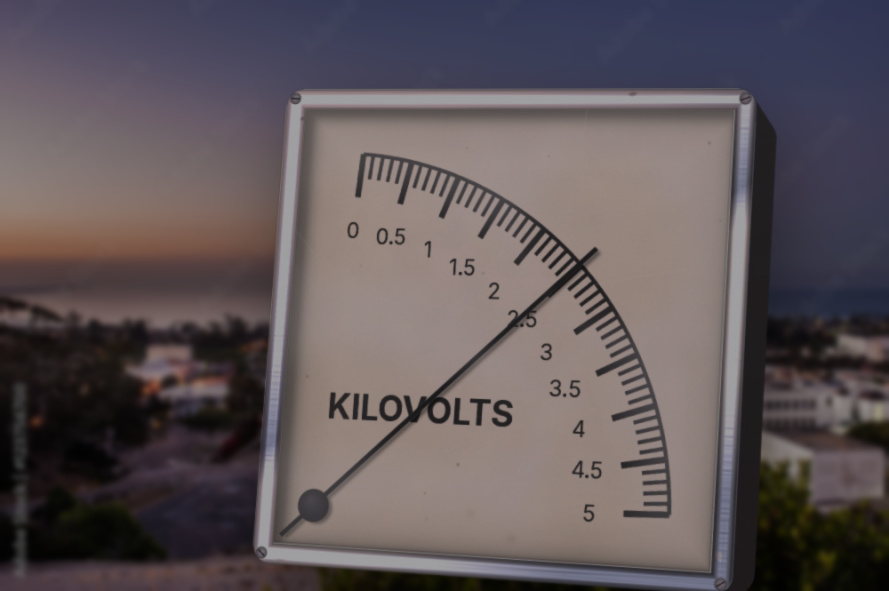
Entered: {"value": 2.5, "unit": "kV"}
